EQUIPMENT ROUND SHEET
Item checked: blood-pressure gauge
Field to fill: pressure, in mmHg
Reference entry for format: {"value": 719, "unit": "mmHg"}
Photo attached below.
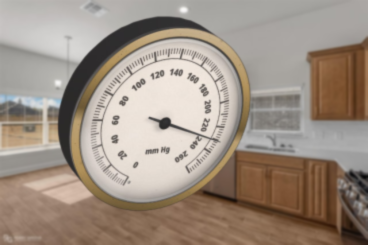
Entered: {"value": 230, "unit": "mmHg"}
